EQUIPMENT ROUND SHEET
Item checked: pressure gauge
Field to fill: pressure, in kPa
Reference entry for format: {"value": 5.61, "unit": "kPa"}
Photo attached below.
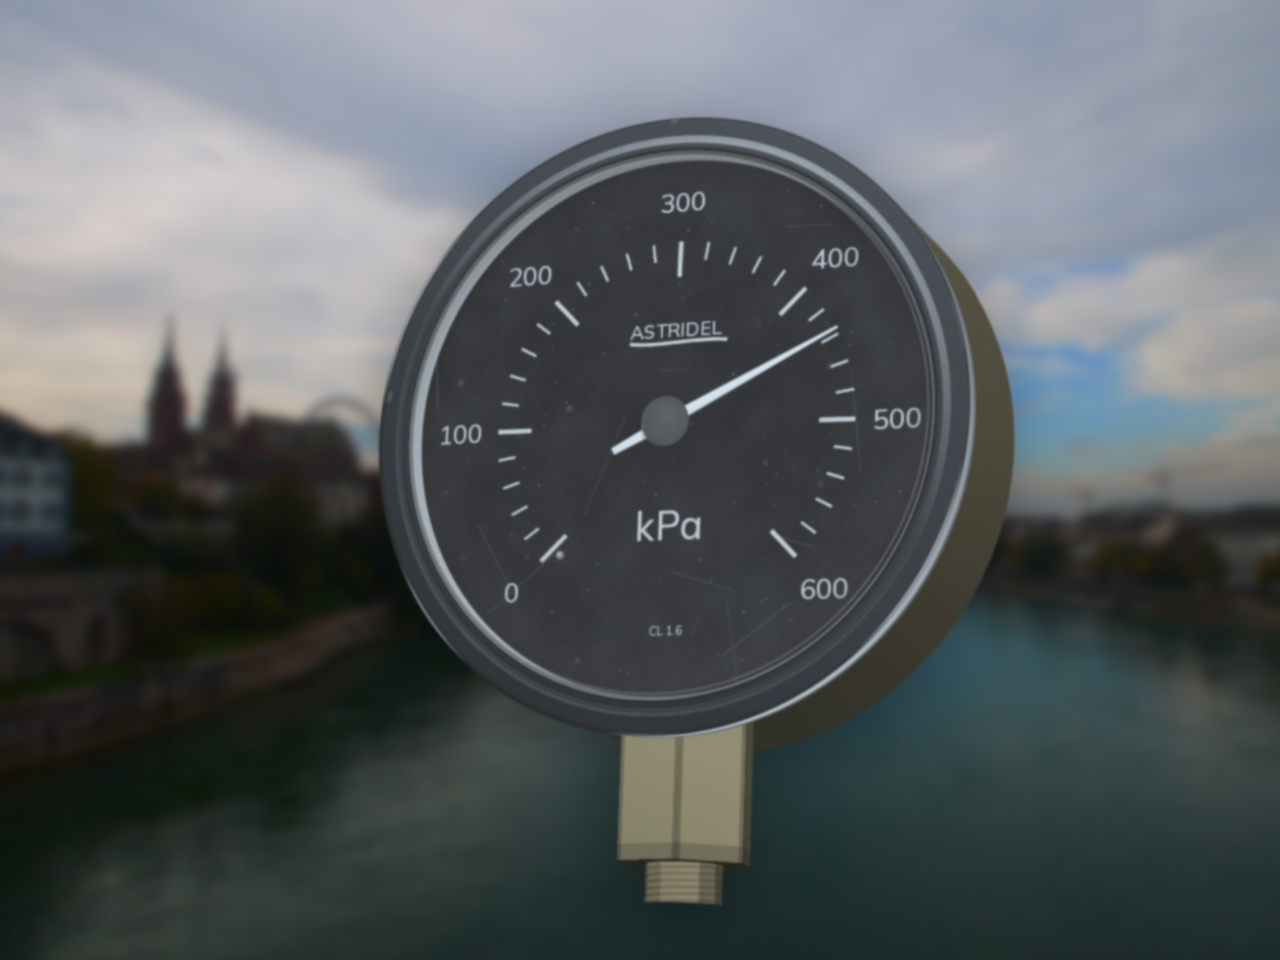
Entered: {"value": 440, "unit": "kPa"}
